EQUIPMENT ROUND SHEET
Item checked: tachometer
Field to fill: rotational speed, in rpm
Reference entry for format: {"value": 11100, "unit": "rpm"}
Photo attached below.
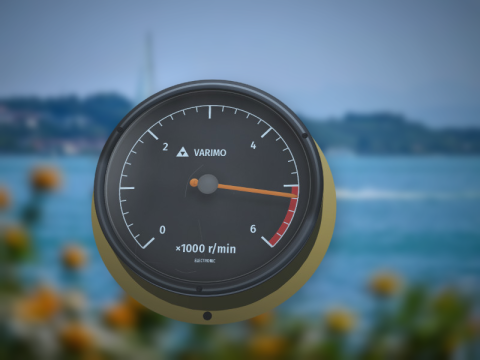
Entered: {"value": 5200, "unit": "rpm"}
